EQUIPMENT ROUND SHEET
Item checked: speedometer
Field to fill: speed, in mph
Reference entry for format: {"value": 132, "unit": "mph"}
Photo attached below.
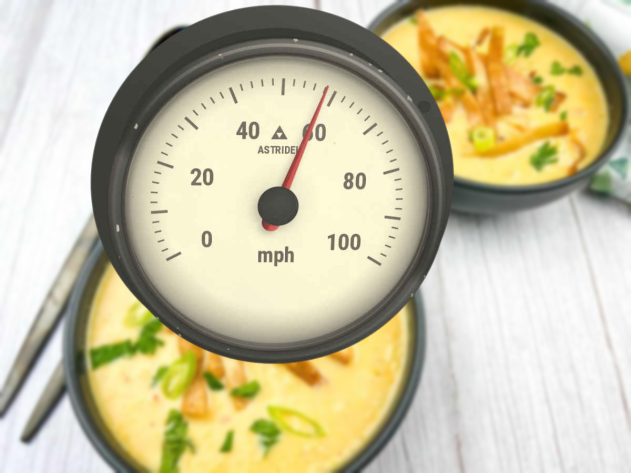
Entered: {"value": 58, "unit": "mph"}
